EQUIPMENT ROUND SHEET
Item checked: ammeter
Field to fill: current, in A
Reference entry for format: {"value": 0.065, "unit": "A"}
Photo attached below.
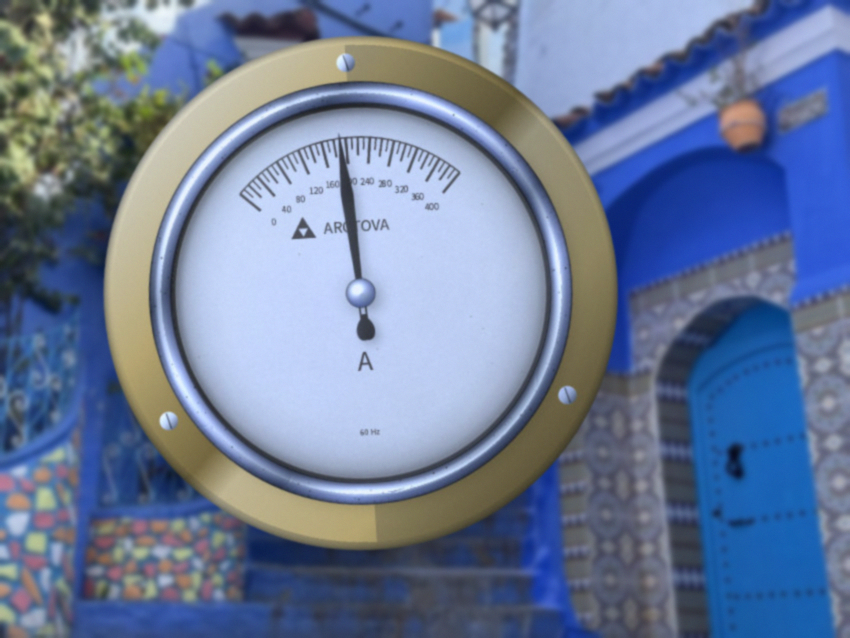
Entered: {"value": 190, "unit": "A"}
